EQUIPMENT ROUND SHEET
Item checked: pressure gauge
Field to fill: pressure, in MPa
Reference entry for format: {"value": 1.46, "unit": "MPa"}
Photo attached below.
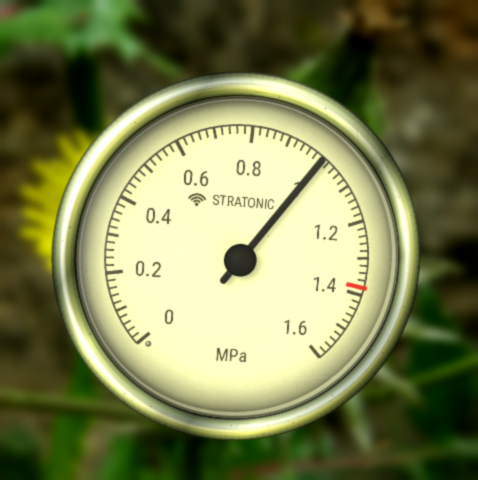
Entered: {"value": 1, "unit": "MPa"}
